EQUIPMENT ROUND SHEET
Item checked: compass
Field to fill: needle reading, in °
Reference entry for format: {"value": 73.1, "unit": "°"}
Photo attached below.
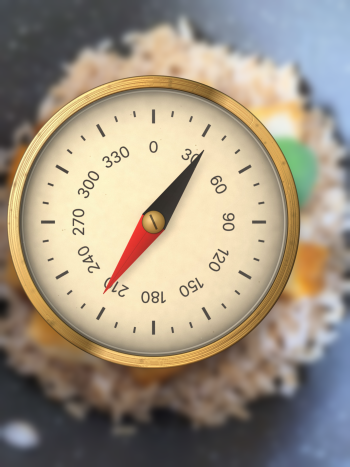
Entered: {"value": 215, "unit": "°"}
